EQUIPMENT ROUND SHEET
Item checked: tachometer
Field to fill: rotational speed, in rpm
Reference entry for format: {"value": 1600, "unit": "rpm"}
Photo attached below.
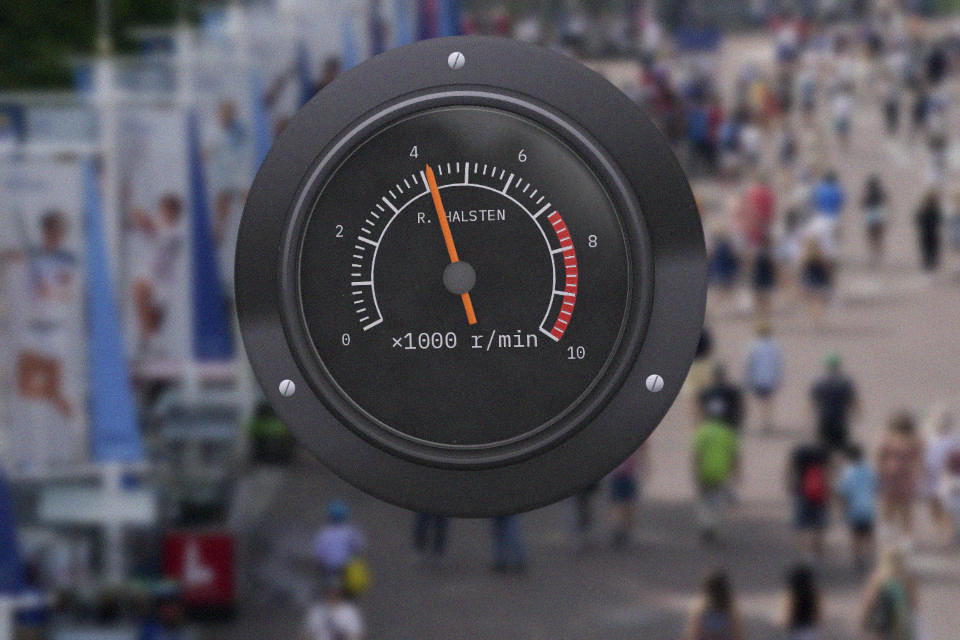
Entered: {"value": 4200, "unit": "rpm"}
